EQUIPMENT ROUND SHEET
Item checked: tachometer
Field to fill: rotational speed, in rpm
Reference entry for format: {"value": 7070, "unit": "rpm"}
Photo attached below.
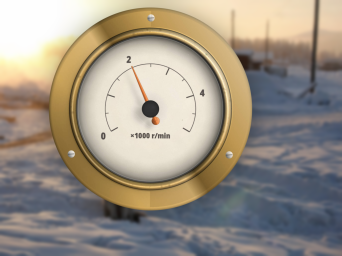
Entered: {"value": 2000, "unit": "rpm"}
